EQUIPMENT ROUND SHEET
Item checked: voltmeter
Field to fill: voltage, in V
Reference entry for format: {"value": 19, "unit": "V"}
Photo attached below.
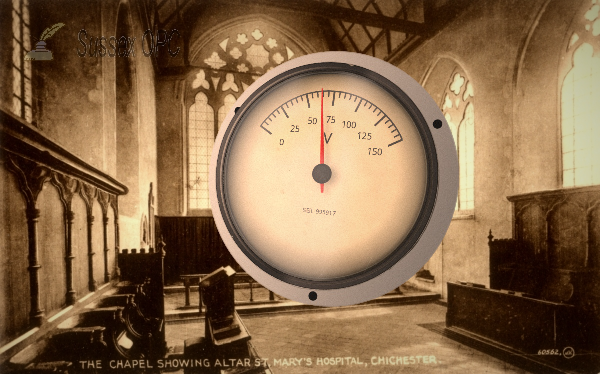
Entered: {"value": 65, "unit": "V"}
